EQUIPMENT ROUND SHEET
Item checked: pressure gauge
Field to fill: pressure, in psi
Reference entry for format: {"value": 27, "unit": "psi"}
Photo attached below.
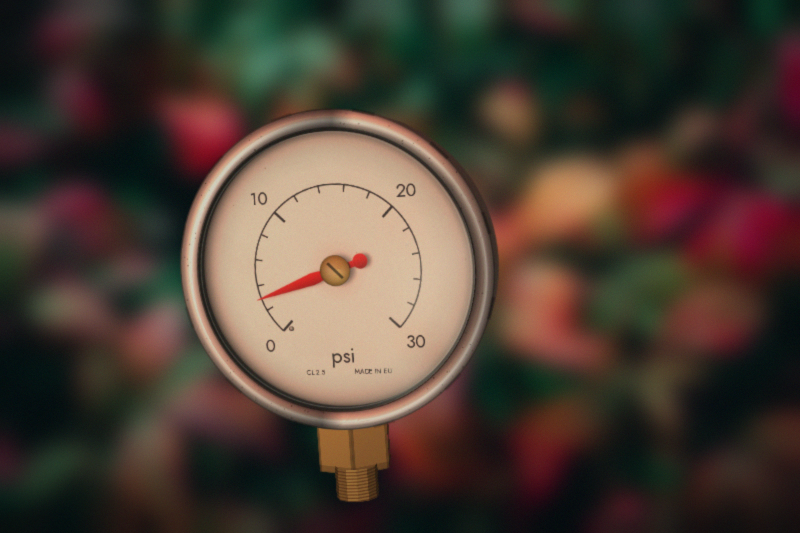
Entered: {"value": 3, "unit": "psi"}
